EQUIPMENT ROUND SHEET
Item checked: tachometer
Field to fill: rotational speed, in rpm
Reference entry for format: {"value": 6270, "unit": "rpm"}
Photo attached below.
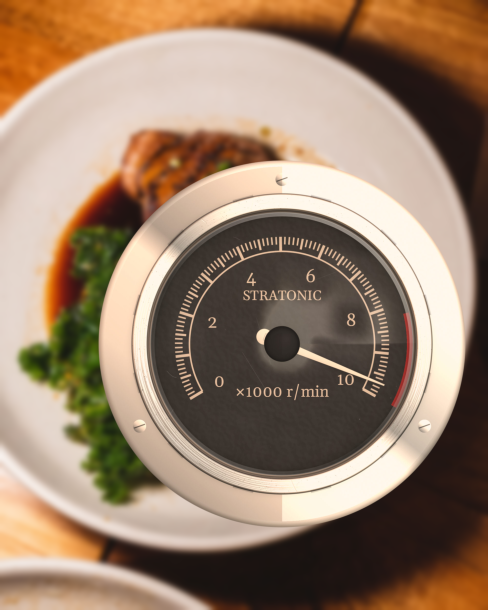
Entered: {"value": 9700, "unit": "rpm"}
